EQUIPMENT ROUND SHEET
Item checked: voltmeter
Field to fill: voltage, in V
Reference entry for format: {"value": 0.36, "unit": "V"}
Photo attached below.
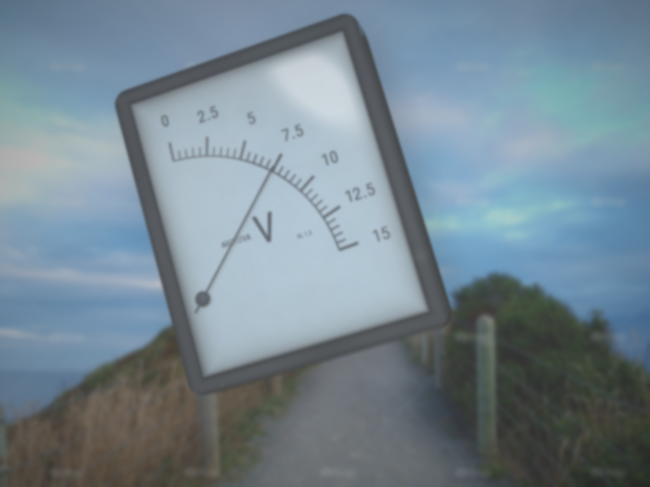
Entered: {"value": 7.5, "unit": "V"}
